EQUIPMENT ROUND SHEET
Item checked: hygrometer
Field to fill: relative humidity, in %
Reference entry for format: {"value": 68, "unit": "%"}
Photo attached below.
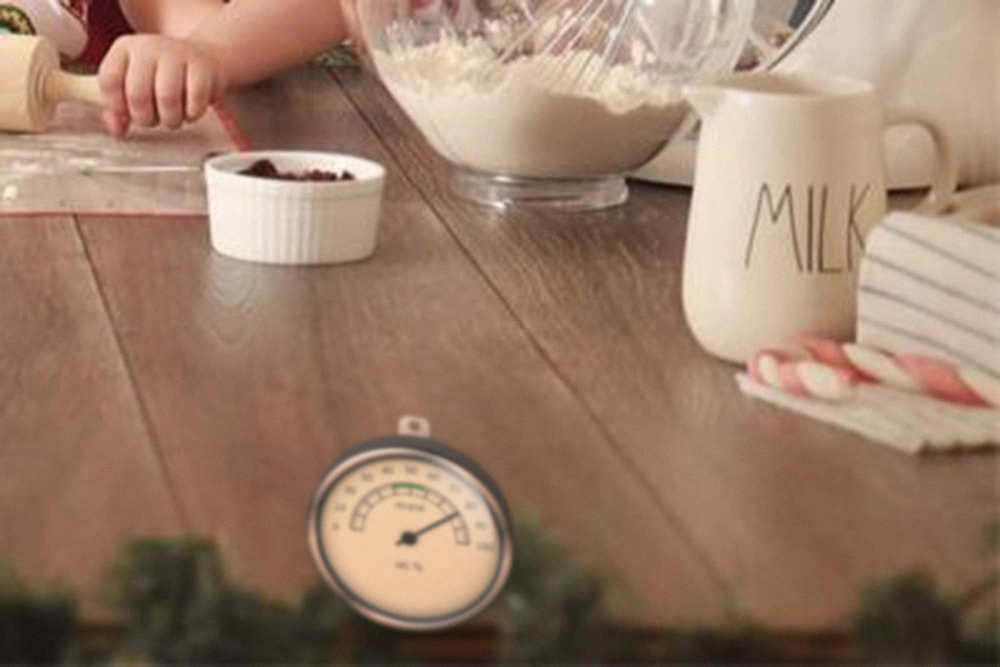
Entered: {"value": 80, "unit": "%"}
